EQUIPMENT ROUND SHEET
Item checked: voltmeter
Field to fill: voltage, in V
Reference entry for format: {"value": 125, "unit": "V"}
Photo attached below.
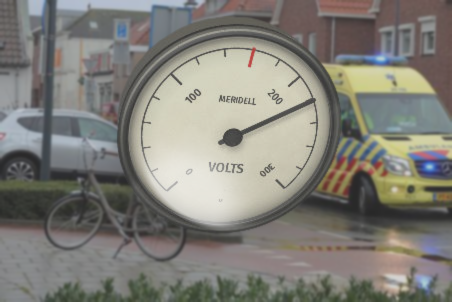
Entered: {"value": 220, "unit": "V"}
